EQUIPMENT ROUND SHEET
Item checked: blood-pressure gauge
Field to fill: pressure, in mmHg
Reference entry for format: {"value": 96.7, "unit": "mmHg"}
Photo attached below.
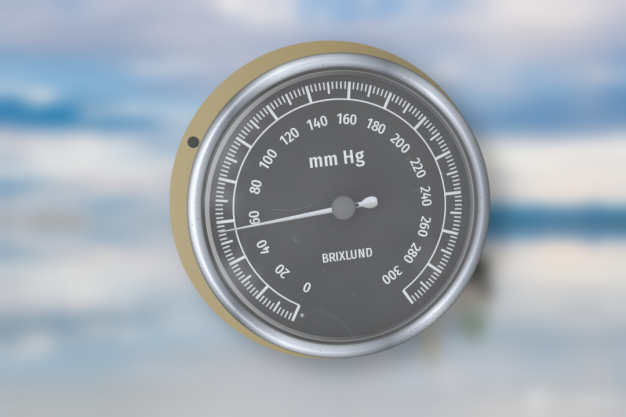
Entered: {"value": 56, "unit": "mmHg"}
